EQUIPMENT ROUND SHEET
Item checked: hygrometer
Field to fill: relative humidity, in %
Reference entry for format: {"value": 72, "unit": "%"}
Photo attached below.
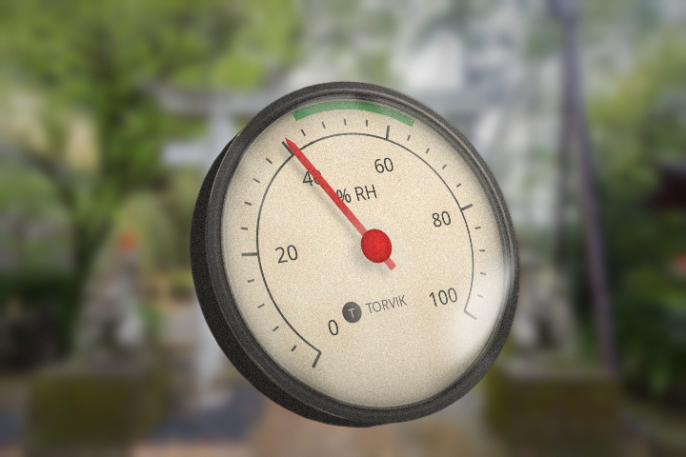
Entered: {"value": 40, "unit": "%"}
